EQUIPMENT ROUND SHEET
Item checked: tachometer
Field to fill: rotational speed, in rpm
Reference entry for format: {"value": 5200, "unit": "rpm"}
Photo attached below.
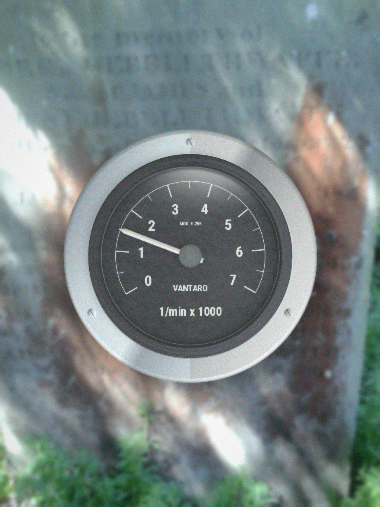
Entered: {"value": 1500, "unit": "rpm"}
